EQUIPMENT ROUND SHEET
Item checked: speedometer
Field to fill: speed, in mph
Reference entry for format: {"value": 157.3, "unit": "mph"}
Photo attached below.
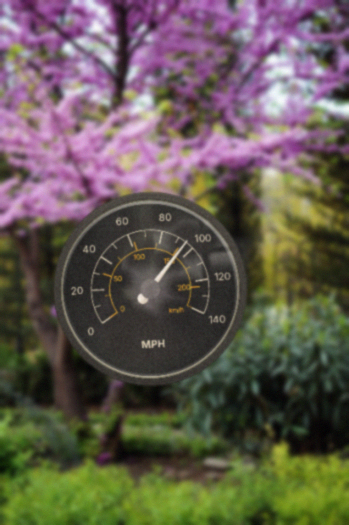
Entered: {"value": 95, "unit": "mph"}
